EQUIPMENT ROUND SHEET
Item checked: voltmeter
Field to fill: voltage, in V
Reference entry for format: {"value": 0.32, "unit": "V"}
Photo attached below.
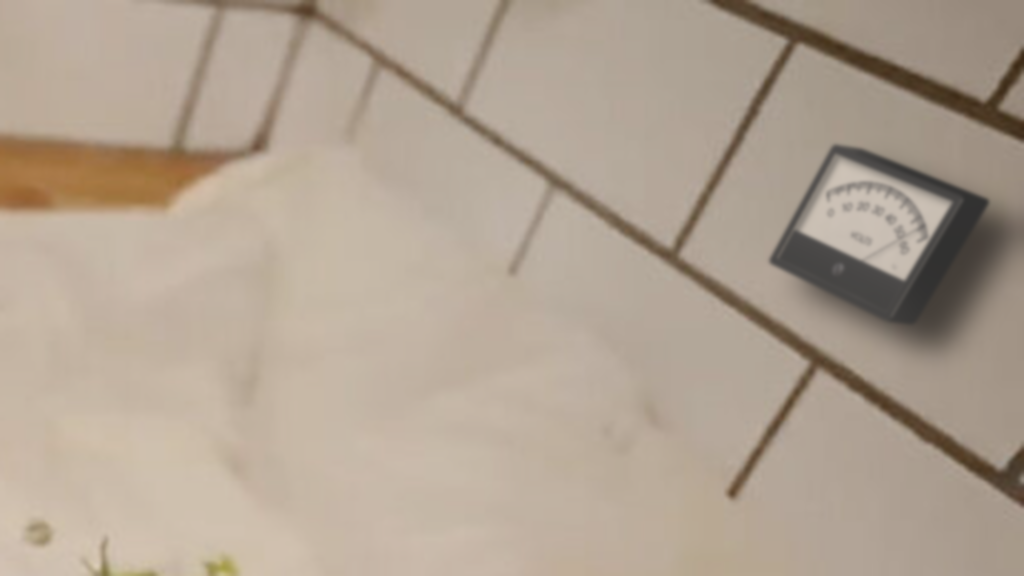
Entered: {"value": 55, "unit": "V"}
